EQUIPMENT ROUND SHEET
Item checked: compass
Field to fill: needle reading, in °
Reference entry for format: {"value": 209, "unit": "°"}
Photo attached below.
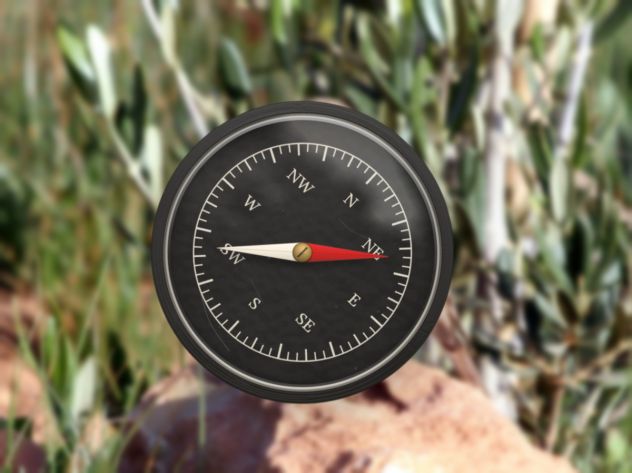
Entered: {"value": 50, "unit": "°"}
